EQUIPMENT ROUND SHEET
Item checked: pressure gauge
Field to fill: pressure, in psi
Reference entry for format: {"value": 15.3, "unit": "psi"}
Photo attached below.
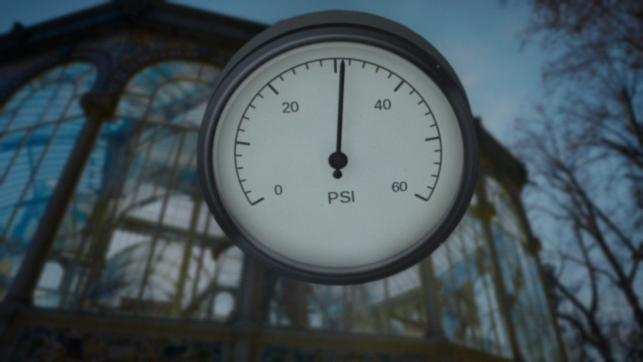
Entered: {"value": 31, "unit": "psi"}
